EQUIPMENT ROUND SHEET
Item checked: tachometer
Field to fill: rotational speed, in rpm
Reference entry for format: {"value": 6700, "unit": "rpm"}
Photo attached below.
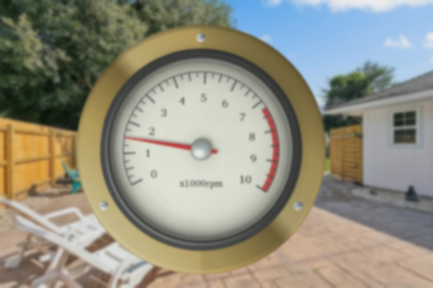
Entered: {"value": 1500, "unit": "rpm"}
